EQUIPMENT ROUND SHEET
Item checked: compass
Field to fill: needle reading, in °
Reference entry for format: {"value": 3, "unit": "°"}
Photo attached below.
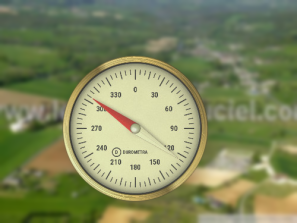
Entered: {"value": 305, "unit": "°"}
